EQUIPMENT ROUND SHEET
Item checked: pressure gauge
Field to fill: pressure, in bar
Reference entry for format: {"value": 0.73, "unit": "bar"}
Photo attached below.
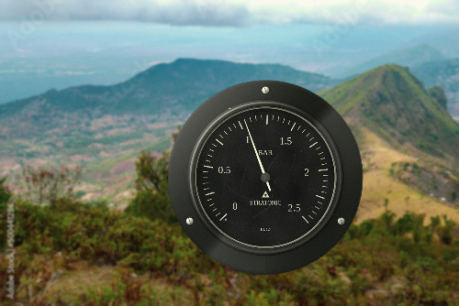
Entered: {"value": 1.05, "unit": "bar"}
